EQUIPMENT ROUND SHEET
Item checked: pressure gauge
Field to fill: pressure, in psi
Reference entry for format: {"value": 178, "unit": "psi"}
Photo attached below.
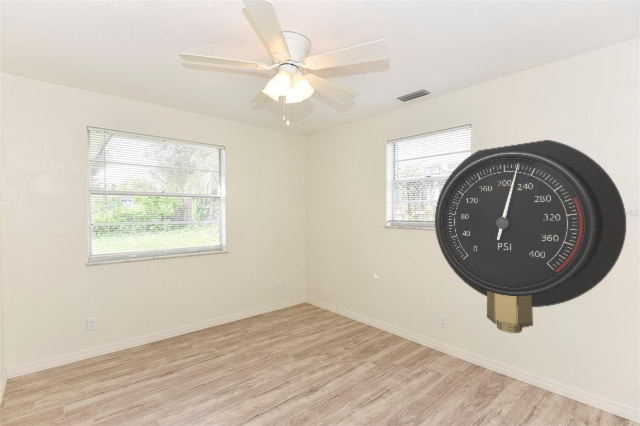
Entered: {"value": 220, "unit": "psi"}
